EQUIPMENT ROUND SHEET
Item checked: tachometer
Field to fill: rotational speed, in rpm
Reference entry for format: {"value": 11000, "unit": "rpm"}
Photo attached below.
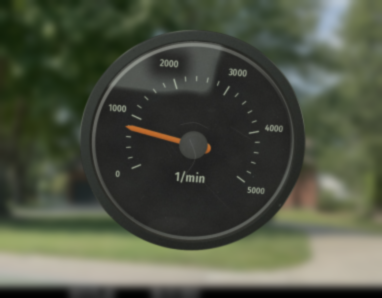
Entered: {"value": 800, "unit": "rpm"}
